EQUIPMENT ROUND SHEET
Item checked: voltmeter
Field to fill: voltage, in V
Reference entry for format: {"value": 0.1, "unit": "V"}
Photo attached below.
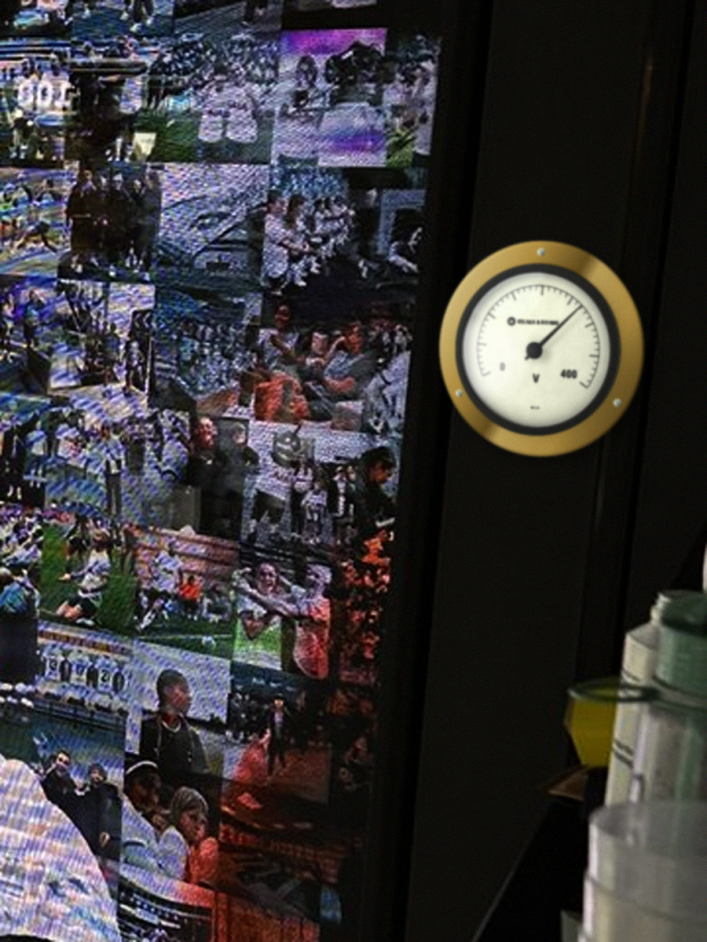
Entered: {"value": 270, "unit": "V"}
